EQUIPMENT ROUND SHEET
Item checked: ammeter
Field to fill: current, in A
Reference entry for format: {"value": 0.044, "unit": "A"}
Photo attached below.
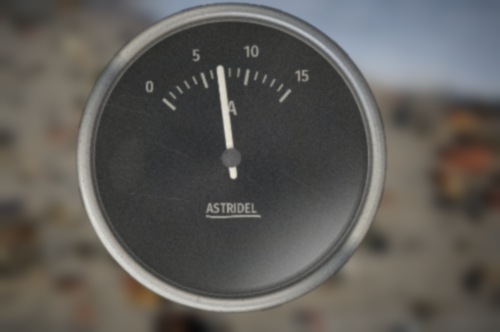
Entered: {"value": 7, "unit": "A"}
